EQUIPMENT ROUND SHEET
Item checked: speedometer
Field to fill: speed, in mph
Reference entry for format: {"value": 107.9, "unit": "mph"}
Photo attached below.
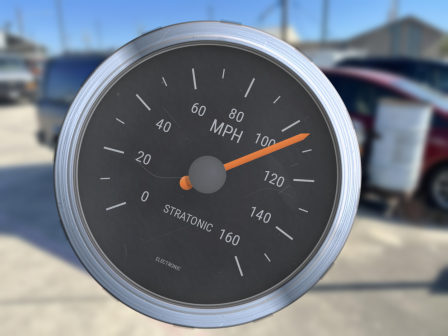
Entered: {"value": 105, "unit": "mph"}
